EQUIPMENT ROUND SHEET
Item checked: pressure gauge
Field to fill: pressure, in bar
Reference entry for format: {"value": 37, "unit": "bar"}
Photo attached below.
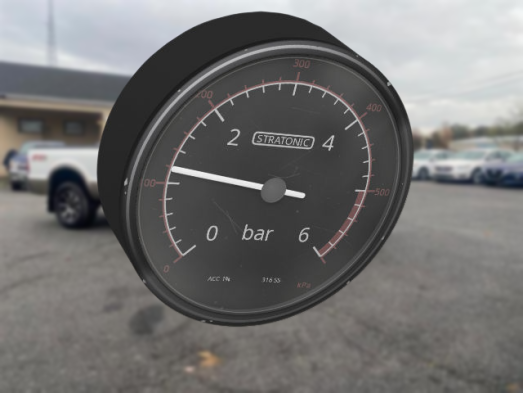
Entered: {"value": 1.2, "unit": "bar"}
